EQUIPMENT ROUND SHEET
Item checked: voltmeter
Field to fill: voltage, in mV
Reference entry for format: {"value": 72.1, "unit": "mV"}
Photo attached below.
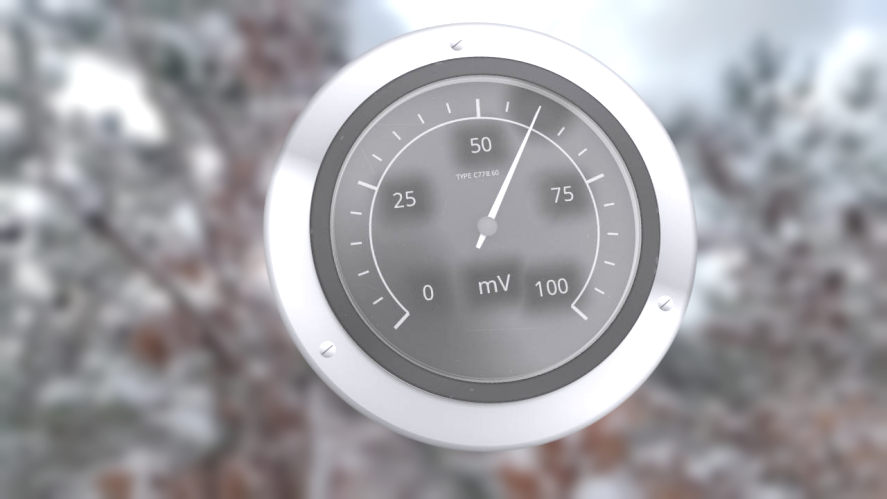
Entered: {"value": 60, "unit": "mV"}
